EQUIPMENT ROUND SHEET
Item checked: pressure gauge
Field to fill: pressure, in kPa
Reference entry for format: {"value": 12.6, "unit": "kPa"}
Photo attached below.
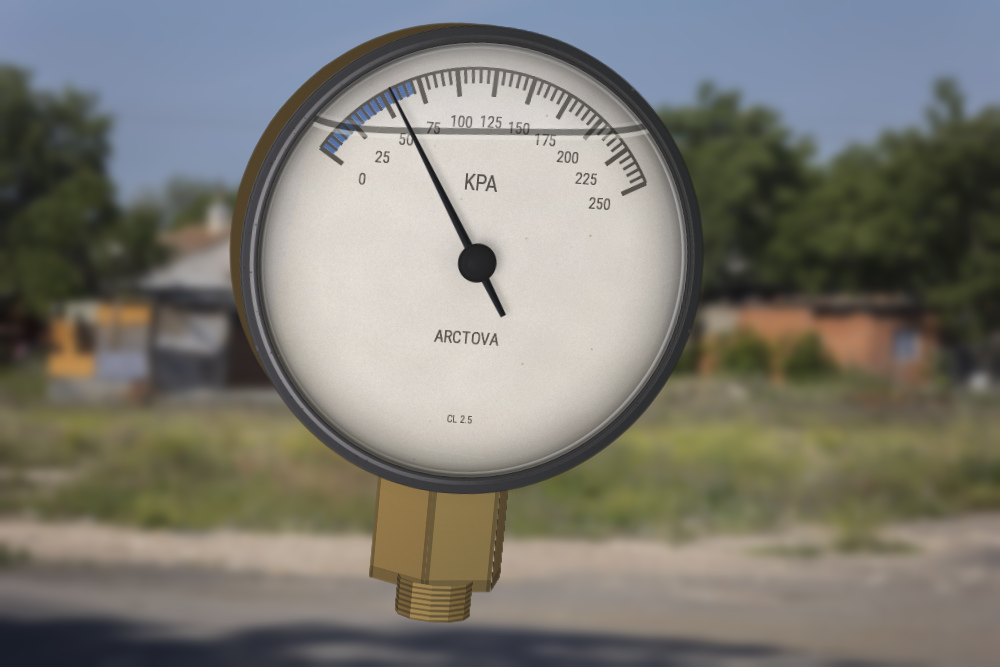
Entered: {"value": 55, "unit": "kPa"}
